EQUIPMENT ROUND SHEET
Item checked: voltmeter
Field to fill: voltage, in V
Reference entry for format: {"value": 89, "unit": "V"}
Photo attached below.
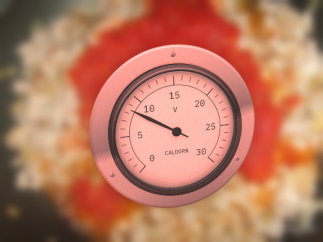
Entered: {"value": 8.5, "unit": "V"}
